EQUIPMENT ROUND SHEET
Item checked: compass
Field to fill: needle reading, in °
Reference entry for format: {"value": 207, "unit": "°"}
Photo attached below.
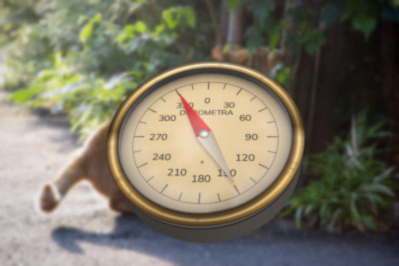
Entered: {"value": 330, "unit": "°"}
